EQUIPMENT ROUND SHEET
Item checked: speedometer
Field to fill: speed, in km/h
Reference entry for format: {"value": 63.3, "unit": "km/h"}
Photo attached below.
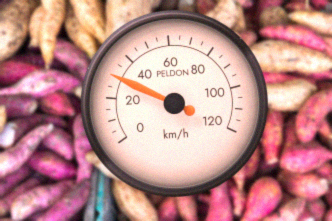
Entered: {"value": 30, "unit": "km/h"}
